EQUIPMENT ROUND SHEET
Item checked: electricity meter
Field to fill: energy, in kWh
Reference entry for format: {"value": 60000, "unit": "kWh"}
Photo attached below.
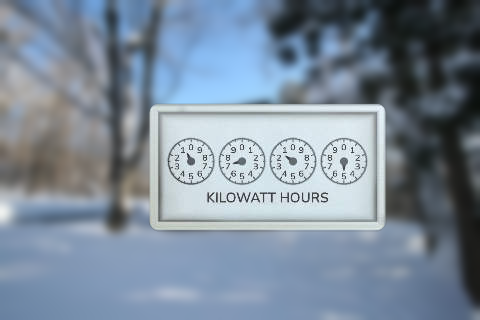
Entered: {"value": 715, "unit": "kWh"}
